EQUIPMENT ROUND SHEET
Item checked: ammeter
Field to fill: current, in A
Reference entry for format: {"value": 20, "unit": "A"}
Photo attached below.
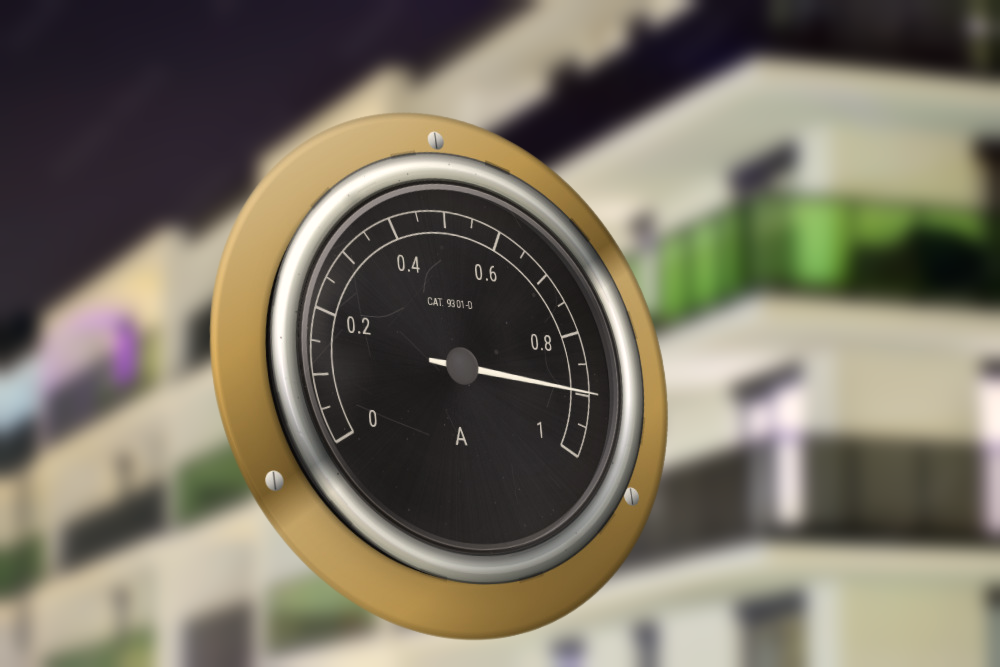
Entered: {"value": 0.9, "unit": "A"}
